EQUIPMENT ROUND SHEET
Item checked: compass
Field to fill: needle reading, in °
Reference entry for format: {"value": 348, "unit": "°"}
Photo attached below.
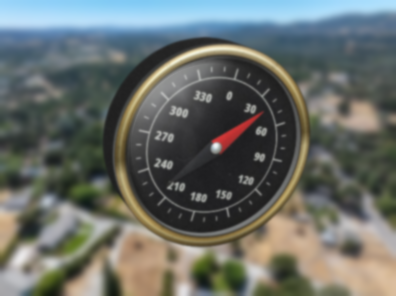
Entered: {"value": 40, "unit": "°"}
